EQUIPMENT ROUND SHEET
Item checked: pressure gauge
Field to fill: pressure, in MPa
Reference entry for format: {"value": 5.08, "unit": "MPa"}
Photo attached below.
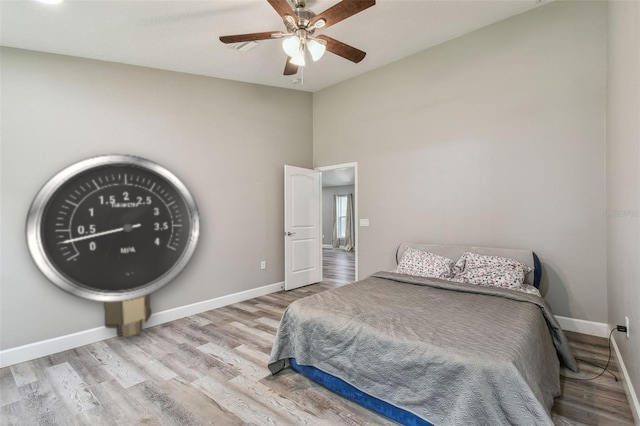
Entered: {"value": 0.3, "unit": "MPa"}
